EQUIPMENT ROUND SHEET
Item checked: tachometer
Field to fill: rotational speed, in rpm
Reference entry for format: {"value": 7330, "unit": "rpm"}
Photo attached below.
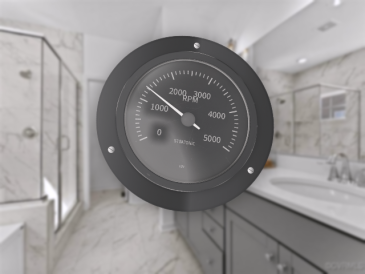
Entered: {"value": 1300, "unit": "rpm"}
